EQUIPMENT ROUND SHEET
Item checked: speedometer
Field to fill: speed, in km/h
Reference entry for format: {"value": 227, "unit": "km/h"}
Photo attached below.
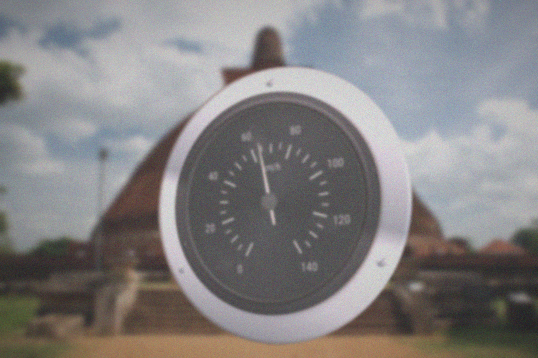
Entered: {"value": 65, "unit": "km/h"}
